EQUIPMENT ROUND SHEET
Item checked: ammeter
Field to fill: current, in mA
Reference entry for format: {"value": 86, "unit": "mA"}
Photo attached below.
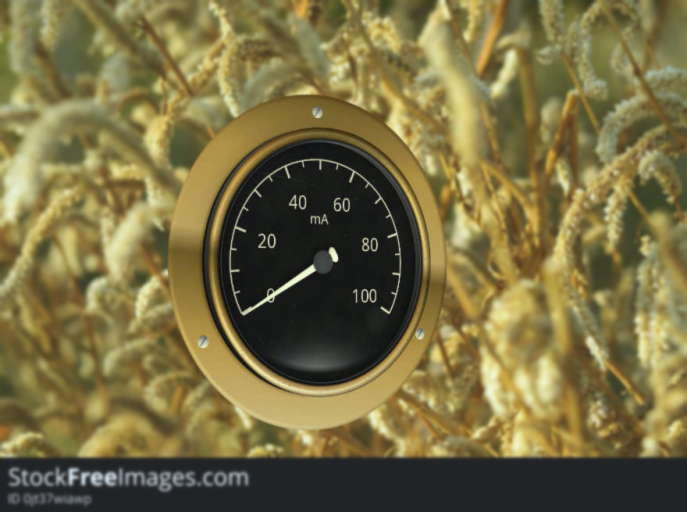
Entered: {"value": 0, "unit": "mA"}
